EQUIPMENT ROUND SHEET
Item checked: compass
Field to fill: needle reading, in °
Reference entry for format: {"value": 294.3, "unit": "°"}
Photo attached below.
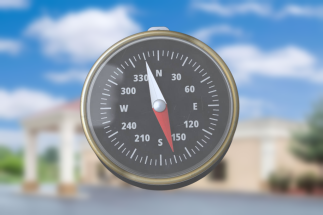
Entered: {"value": 165, "unit": "°"}
